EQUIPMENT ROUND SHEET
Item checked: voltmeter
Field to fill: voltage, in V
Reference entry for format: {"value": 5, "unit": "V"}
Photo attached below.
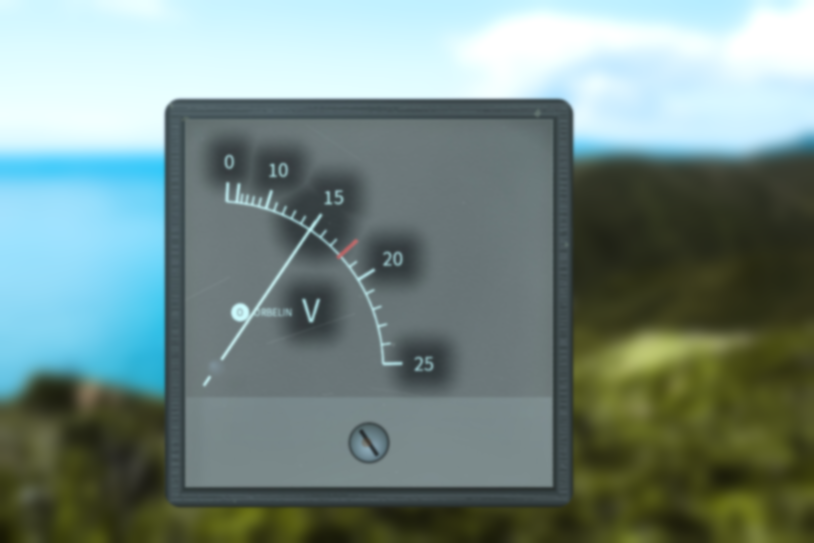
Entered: {"value": 15, "unit": "V"}
